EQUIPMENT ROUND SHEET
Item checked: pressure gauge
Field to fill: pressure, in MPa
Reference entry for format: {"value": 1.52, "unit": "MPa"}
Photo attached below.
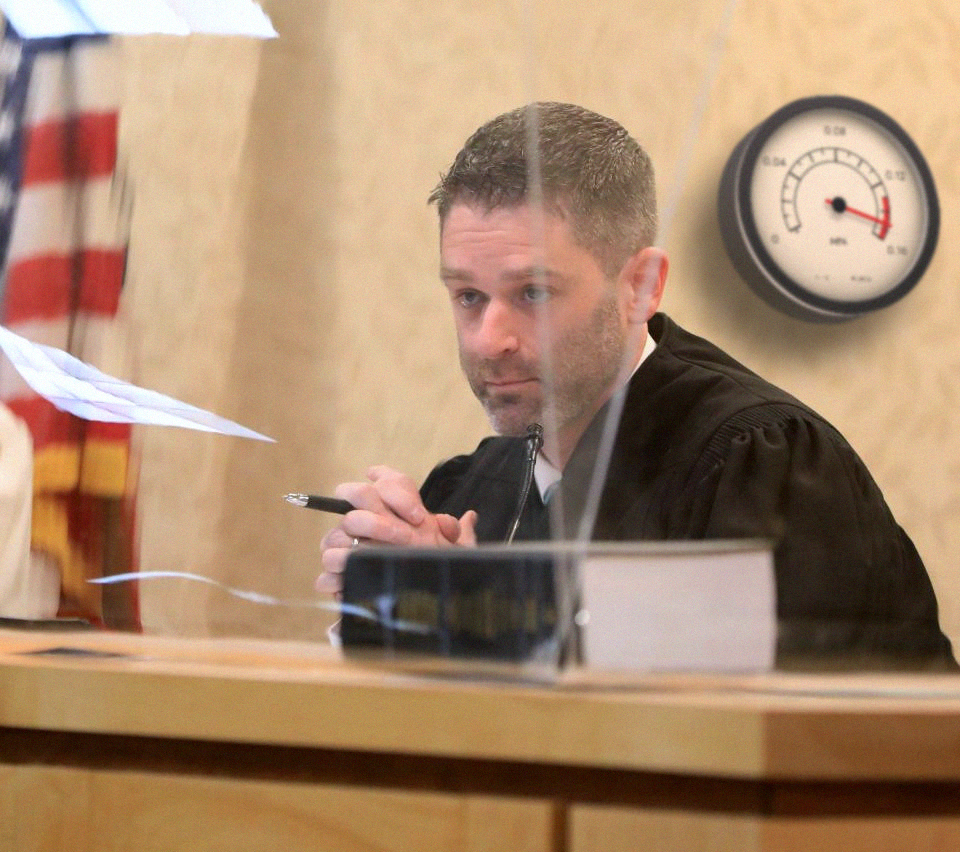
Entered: {"value": 0.15, "unit": "MPa"}
